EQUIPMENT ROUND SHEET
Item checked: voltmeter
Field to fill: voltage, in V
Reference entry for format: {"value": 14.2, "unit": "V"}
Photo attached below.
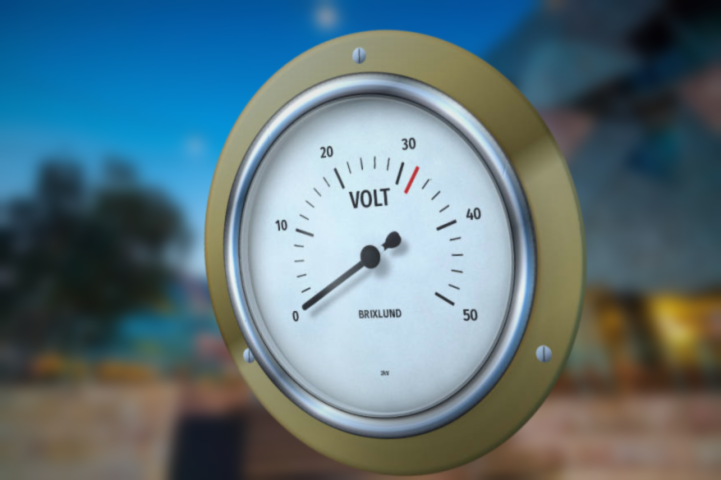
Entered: {"value": 0, "unit": "V"}
